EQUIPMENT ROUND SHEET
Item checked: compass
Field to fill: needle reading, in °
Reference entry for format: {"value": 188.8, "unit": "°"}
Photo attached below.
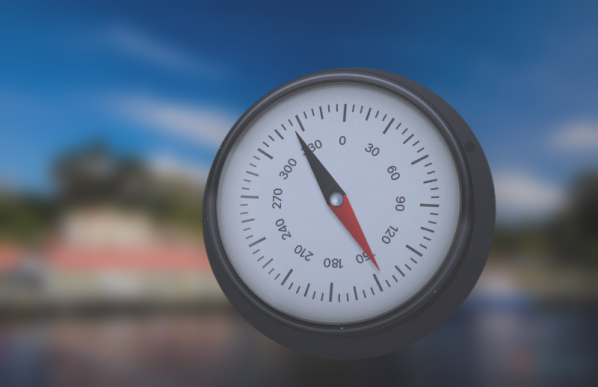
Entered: {"value": 145, "unit": "°"}
